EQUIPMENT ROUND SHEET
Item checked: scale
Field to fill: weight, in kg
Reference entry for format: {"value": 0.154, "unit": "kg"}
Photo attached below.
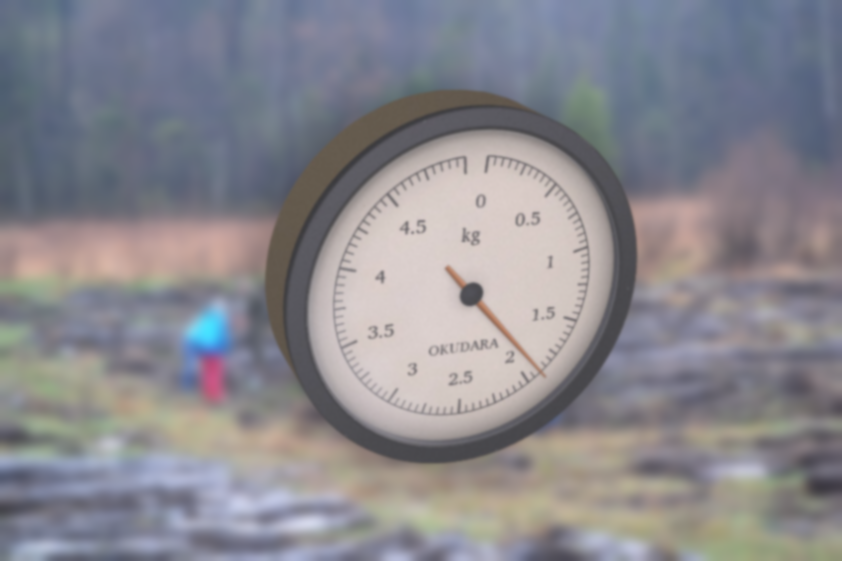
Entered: {"value": 1.9, "unit": "kg"}
